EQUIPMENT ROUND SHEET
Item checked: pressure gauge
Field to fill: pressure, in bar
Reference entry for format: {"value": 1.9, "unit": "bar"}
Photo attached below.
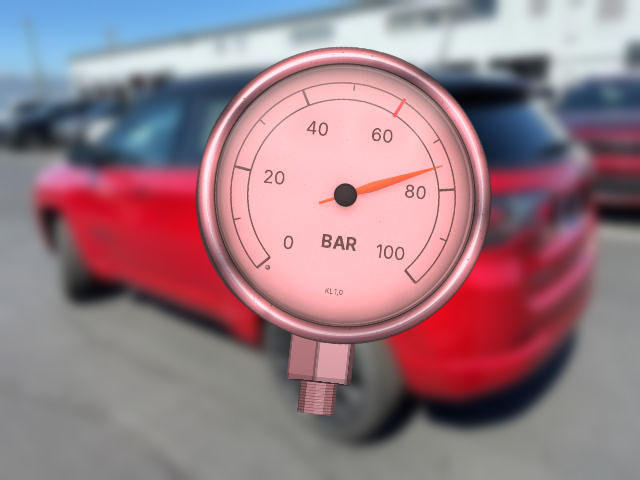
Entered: {"value": 75, "unit": "bar"}
